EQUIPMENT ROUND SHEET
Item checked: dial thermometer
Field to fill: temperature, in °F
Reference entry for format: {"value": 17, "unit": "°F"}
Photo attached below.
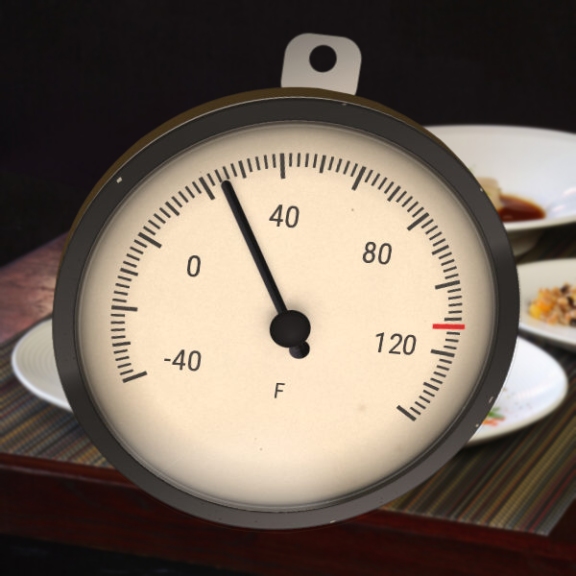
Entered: {"value": 25, "unit": "°F"}
